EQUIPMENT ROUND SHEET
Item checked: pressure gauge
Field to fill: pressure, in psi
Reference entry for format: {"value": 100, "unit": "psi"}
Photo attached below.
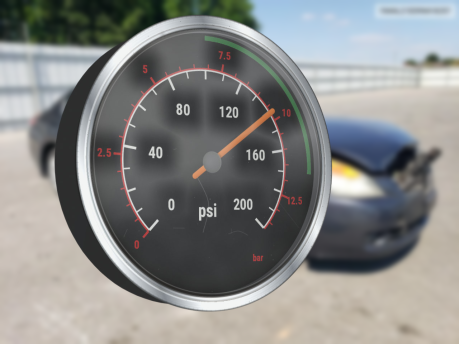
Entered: {"value": 140, "unit": "psi"}
